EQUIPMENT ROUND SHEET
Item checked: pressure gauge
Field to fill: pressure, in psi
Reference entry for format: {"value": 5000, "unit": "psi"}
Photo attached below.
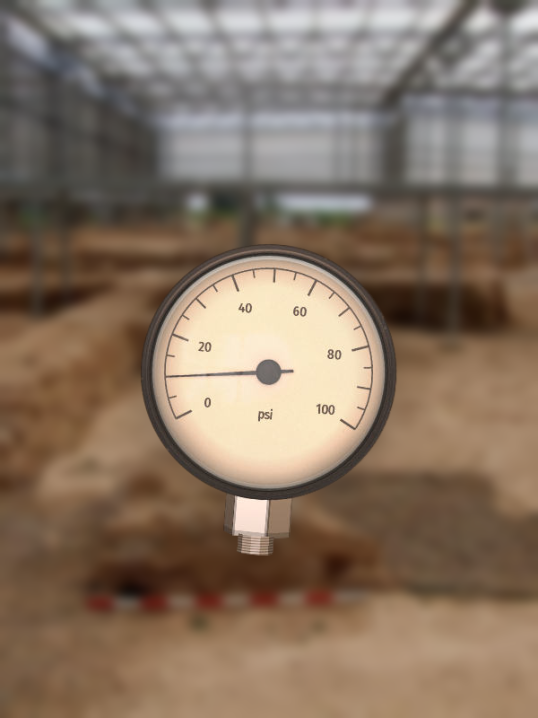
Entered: {"value": 10, "unit": "psi"}
